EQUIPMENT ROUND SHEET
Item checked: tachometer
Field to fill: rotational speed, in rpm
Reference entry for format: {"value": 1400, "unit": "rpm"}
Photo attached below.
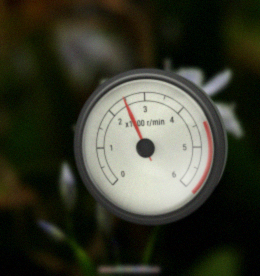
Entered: {"value": 2500, "unit": "rpm"}
